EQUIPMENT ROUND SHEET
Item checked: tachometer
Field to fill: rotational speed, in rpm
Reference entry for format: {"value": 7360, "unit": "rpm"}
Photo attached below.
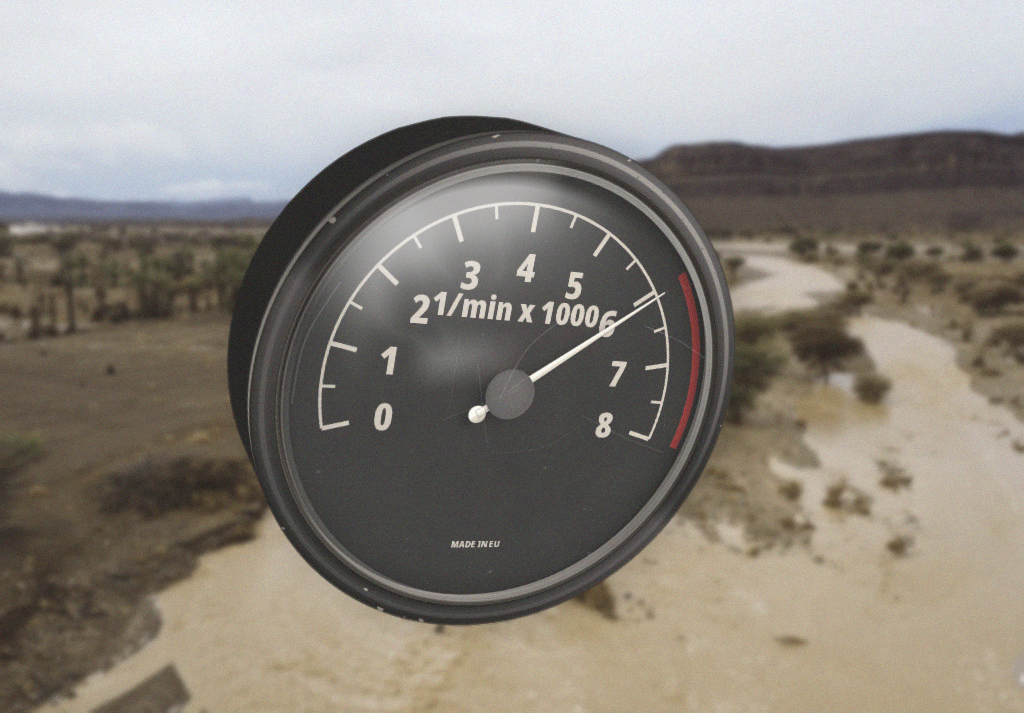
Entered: {"value": 6000, "unit": "rpm"}
